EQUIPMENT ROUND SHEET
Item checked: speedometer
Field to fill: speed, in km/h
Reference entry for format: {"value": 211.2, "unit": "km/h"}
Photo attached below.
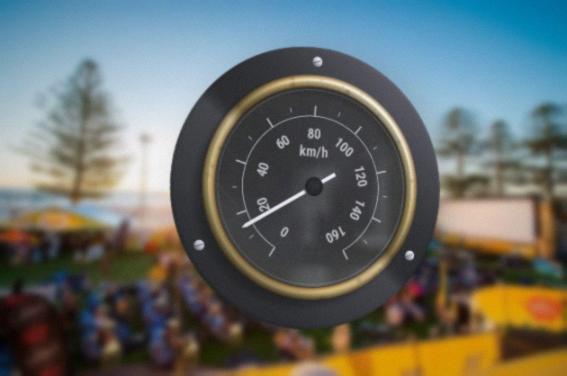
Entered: {"value": 15, "unit": "km/h"}
